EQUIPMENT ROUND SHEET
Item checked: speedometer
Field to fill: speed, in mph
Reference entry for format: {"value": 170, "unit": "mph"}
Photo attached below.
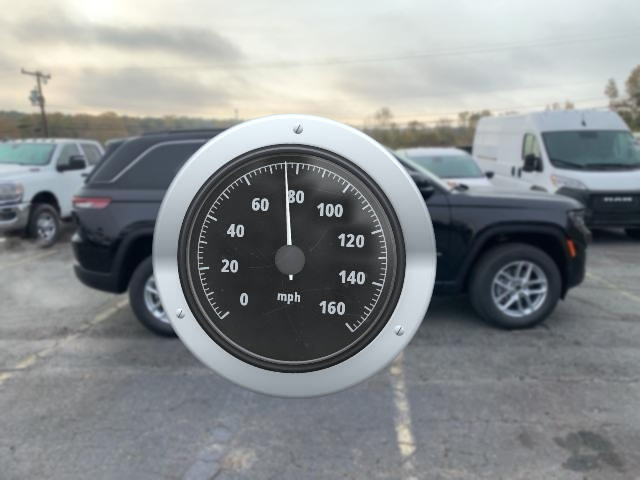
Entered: {"value": 76, "unit": "mph"}
